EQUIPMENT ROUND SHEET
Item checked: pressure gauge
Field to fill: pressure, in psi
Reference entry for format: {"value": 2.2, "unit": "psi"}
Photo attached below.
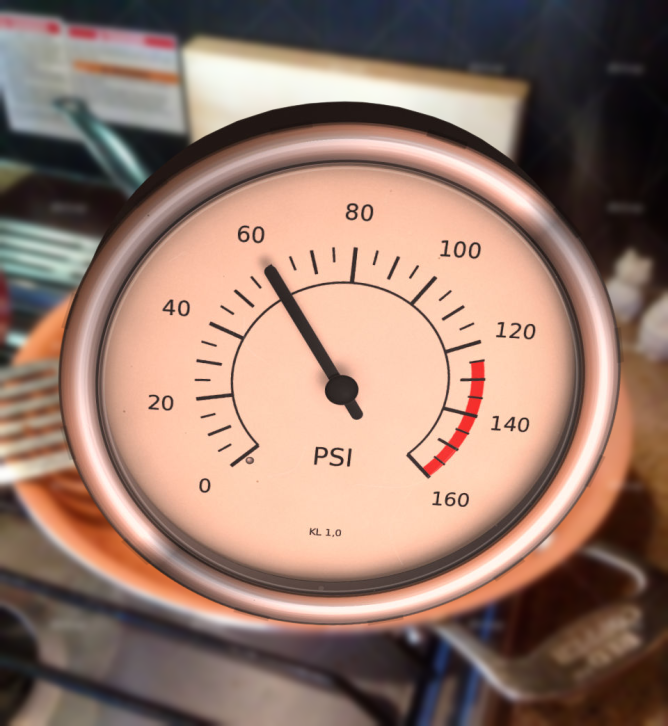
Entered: {"value": 60, "unit": "psi"}
